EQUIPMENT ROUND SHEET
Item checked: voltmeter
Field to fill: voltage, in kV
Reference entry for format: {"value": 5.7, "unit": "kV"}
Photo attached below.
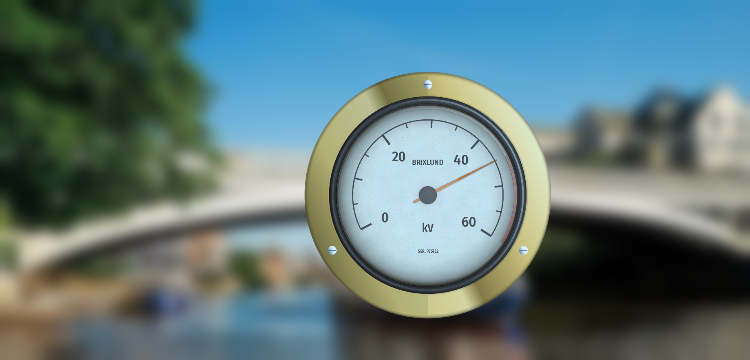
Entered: {"value": 45, "unit": "kV"}
